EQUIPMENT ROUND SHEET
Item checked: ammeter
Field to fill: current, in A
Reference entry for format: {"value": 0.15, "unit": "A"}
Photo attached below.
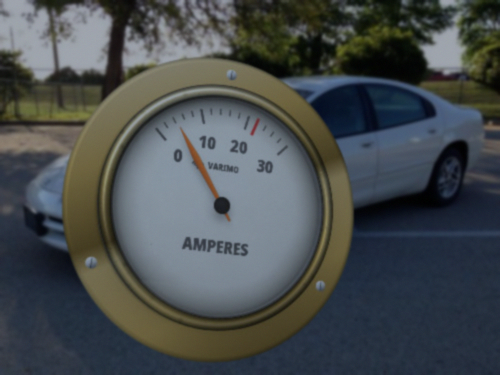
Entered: {"value": 4, "unit": "A"}
